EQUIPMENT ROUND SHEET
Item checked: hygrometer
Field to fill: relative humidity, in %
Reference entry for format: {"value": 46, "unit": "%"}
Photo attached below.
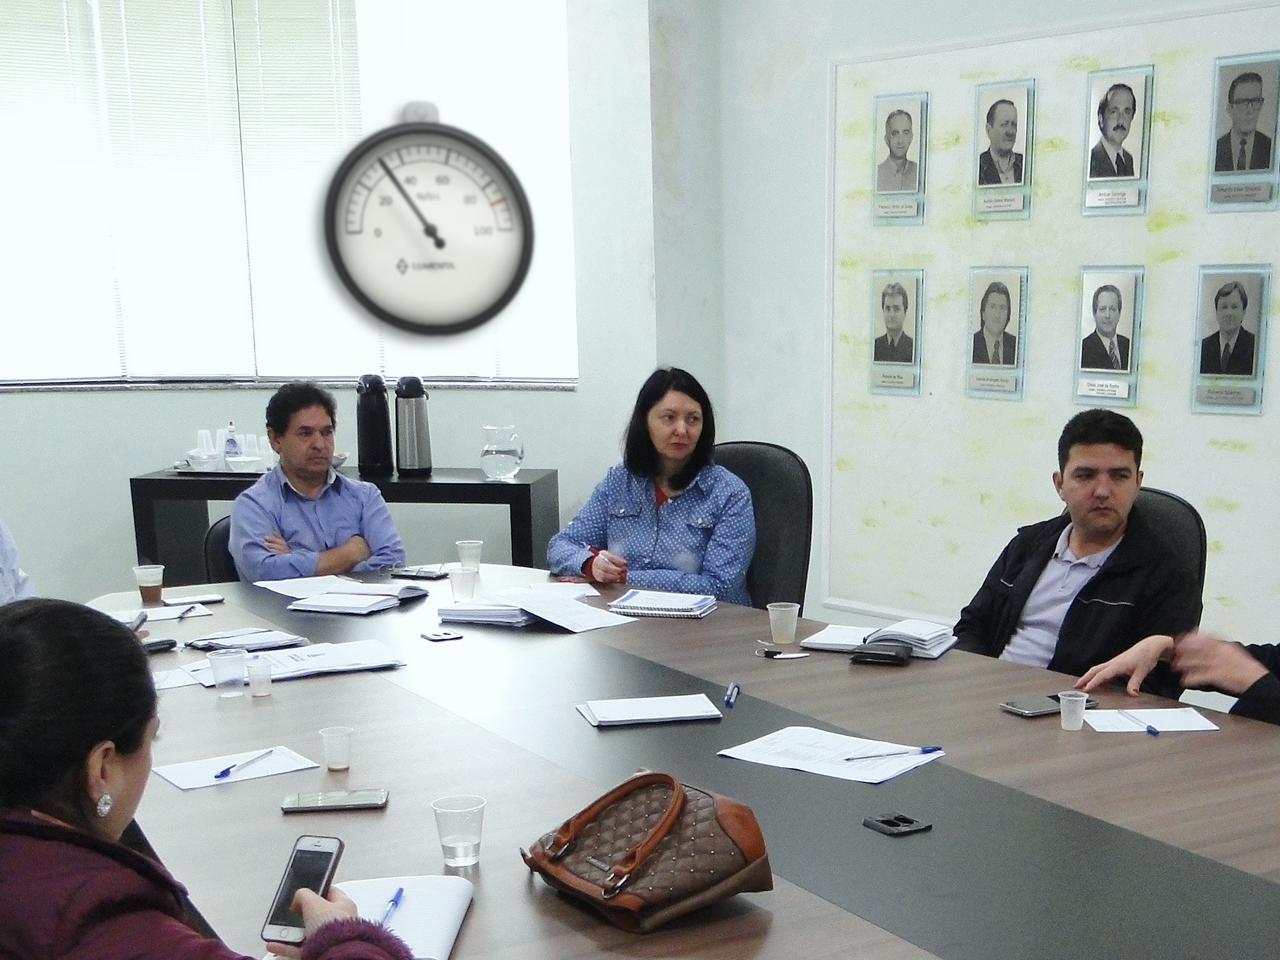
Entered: {"value": 32, "unit": "%"}
